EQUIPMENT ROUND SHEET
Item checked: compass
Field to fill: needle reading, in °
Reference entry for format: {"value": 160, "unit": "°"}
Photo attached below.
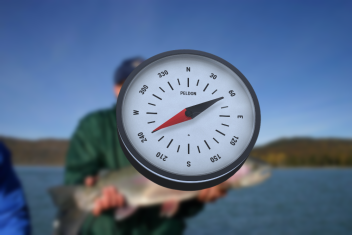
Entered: {"value": 240, "unit": "°"}
